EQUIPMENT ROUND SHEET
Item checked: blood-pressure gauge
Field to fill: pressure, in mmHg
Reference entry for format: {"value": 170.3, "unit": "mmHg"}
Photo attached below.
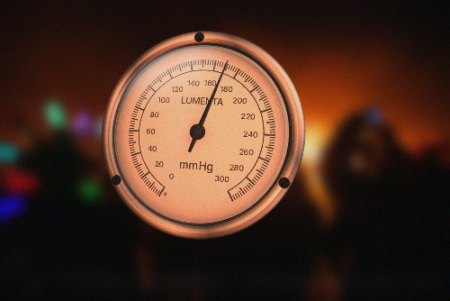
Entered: {"value": 170, "unit": "mmHg"}
